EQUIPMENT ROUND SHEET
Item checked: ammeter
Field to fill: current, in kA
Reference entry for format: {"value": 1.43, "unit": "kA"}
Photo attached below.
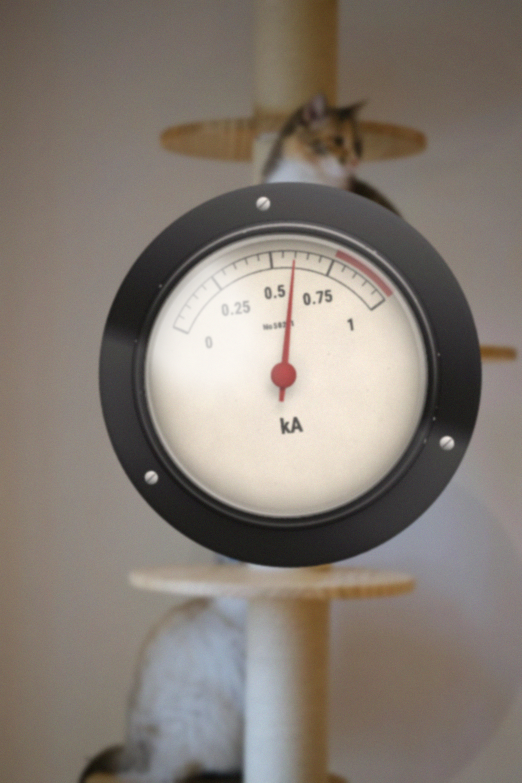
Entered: {"value": 0.6, "unit": "kA"}
